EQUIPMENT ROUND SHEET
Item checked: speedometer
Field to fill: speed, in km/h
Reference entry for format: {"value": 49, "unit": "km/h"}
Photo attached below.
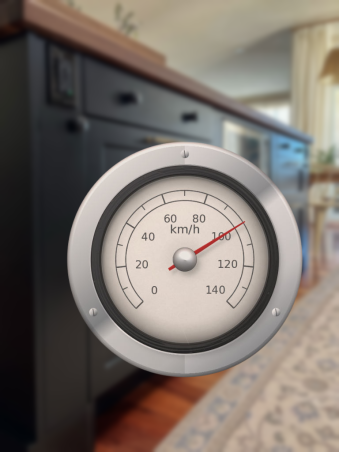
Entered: {"value": 100, "unit": "km/h"}
